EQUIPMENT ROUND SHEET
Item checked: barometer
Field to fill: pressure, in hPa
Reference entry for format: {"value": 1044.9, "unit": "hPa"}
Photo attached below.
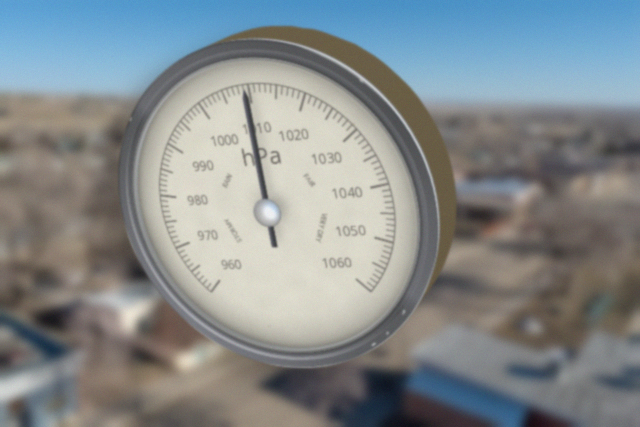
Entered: {"value": 1010, "unit": "hPa"}
